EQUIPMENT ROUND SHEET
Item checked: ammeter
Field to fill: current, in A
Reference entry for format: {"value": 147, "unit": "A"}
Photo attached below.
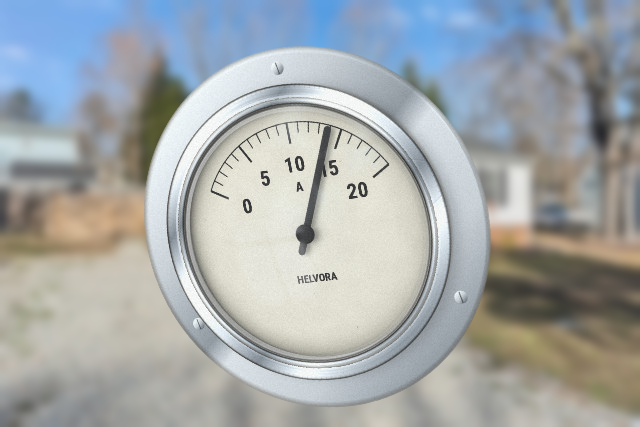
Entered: {"value": 14, "unit": "A"}
